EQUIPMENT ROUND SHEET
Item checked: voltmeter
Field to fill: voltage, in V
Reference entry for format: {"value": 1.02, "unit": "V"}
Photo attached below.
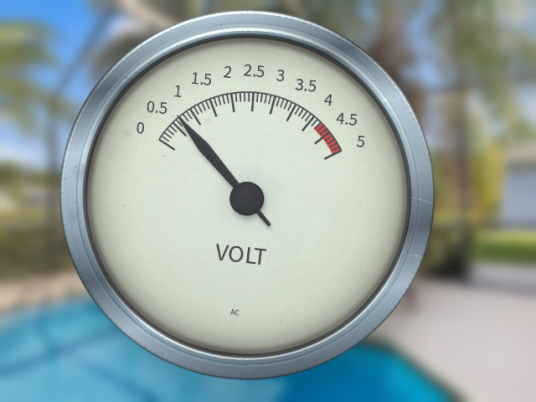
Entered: {"value": 0.7, "unit": "V"}
